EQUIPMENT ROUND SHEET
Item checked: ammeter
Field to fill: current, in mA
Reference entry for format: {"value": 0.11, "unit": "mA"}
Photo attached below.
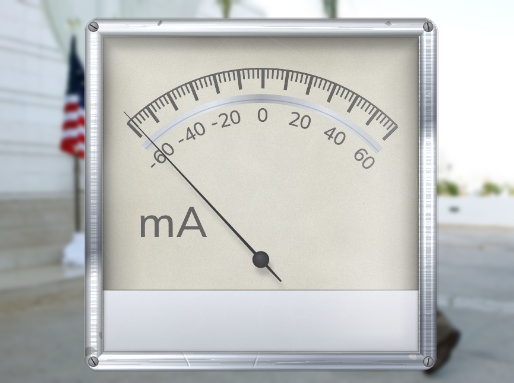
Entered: {"value": -58, "unit": "mA"}
